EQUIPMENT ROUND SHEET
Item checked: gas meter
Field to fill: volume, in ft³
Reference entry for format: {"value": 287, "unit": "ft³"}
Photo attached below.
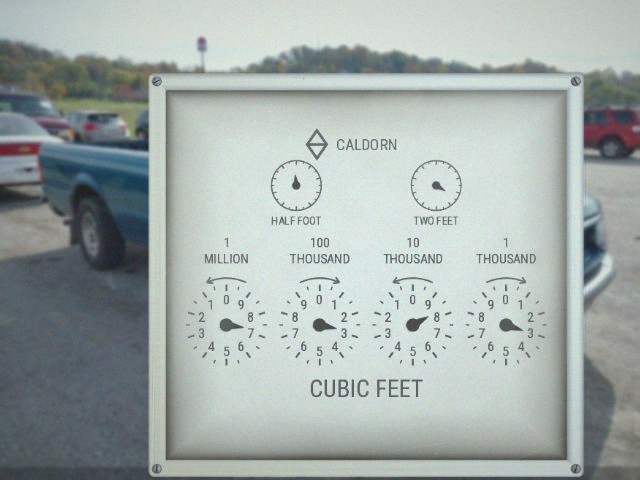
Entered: {"value": 728300, "unit": "ft³"}
